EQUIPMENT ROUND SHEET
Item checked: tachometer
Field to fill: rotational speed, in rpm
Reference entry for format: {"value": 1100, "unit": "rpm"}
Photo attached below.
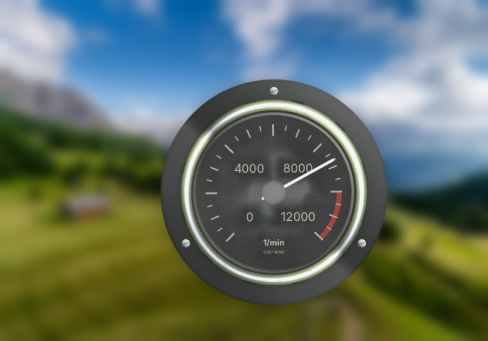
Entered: {"value": 8750, "unit": "rpm"}
